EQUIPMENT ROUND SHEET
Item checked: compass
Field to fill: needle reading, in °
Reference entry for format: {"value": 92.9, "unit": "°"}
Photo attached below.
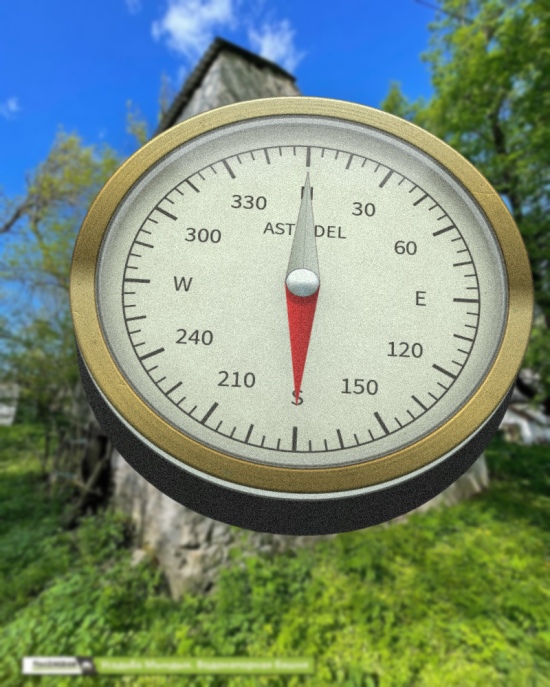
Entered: {"value": 180, "unit": "°"}
